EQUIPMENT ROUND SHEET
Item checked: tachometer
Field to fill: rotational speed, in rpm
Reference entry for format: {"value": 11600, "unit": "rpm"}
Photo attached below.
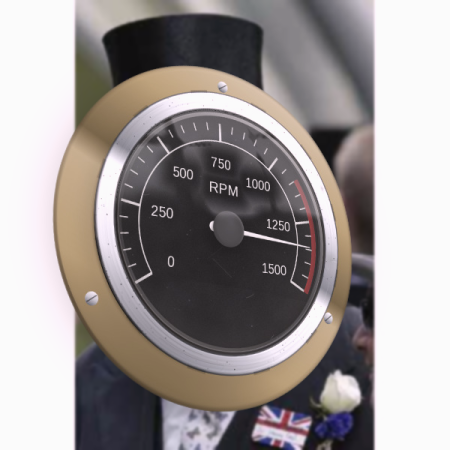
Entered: {"value": 1350, "unit": "rpm"}
